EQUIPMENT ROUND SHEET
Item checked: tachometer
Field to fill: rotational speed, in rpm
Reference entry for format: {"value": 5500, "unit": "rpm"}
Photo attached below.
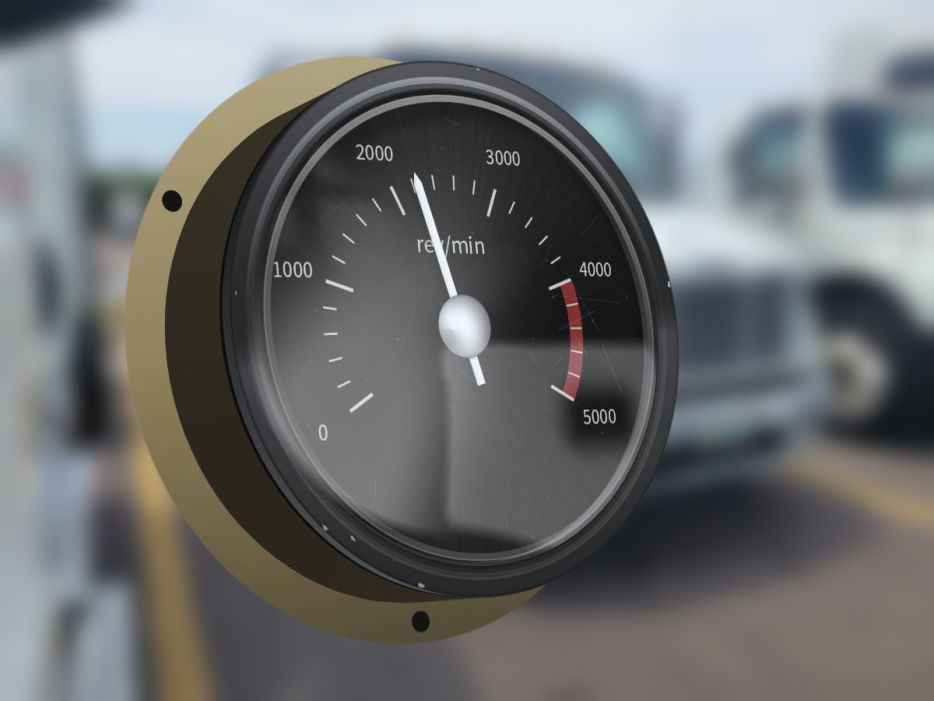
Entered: {"value": 2200, "unit": "rpm"}
